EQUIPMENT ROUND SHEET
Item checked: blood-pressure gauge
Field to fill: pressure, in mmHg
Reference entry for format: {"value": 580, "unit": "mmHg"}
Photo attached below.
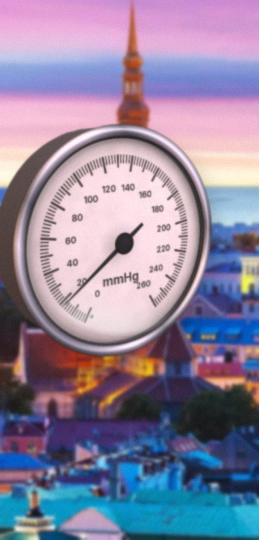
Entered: {"value": 20, "unit": "mmHg"}
